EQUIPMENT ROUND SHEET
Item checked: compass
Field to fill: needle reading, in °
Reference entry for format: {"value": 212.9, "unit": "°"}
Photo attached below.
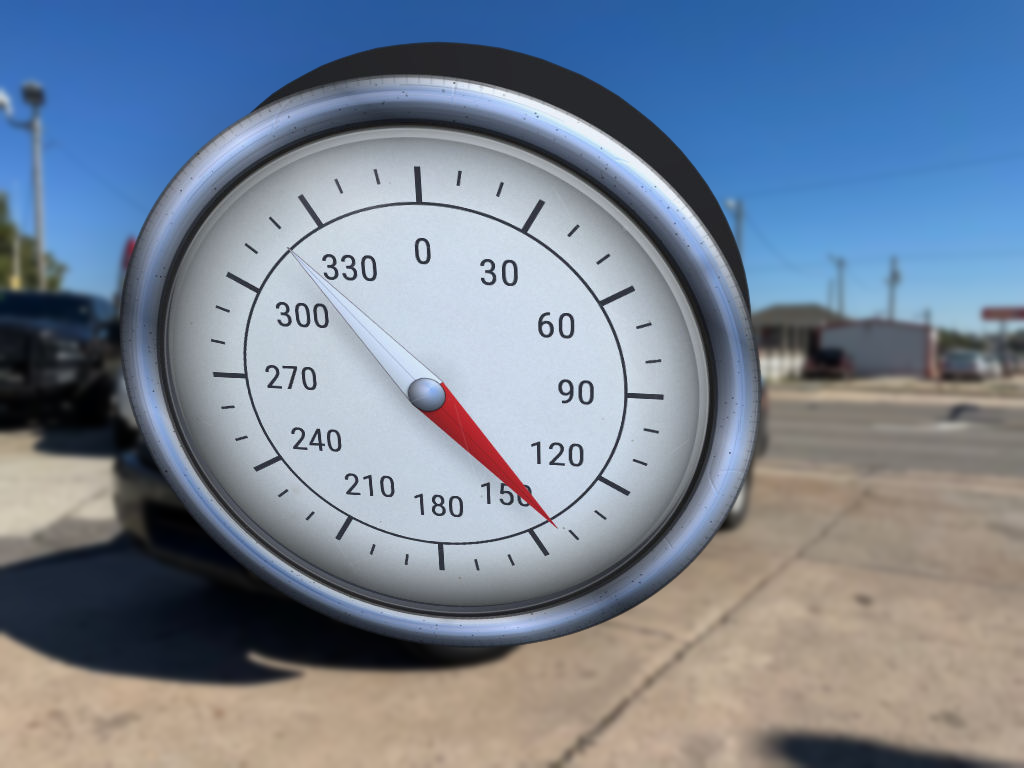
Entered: {"value": 140, "unit": "°"}
